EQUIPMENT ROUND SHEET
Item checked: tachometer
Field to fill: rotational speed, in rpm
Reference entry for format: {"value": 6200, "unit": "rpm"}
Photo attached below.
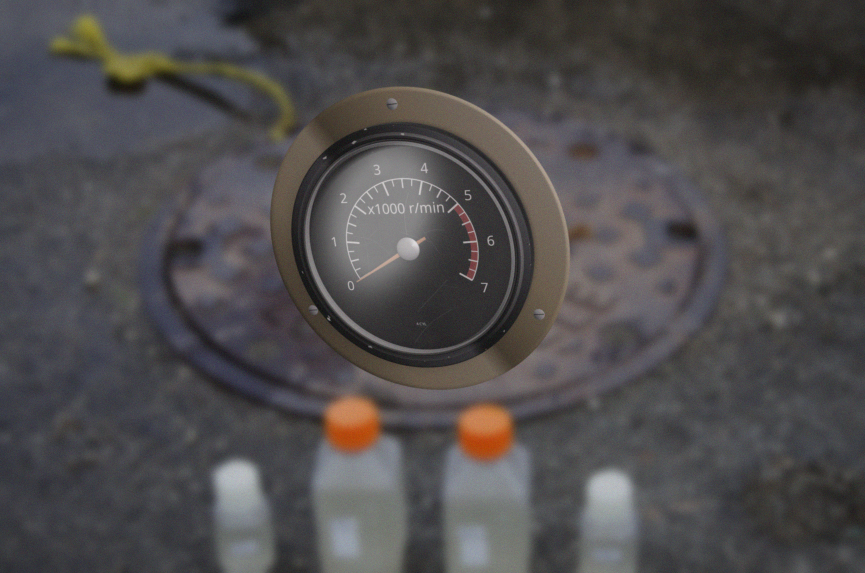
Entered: {"value": 0, "unit": "rpm"}
